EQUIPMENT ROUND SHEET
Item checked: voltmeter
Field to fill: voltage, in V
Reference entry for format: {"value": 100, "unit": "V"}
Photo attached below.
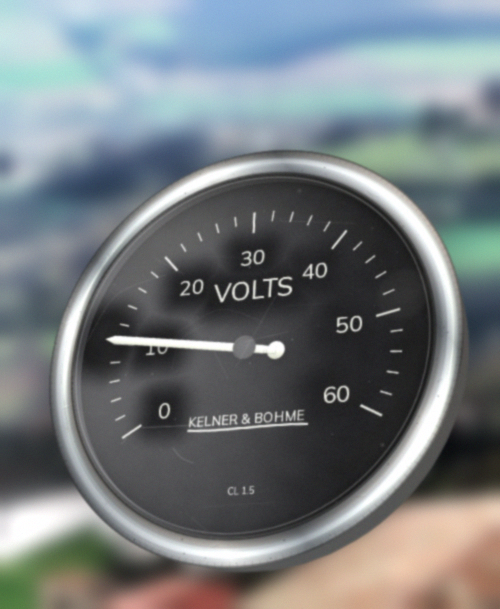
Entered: {"value": 10, "unit": "V"}
